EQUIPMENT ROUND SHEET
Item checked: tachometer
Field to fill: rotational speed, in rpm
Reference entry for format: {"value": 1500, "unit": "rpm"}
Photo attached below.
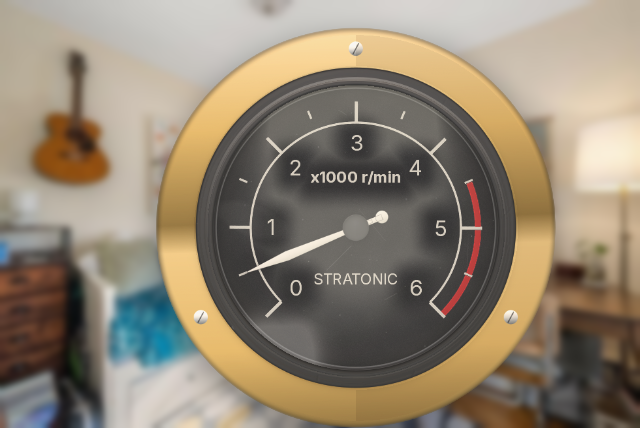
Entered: {"value": 500, "unit": "rpm"}
